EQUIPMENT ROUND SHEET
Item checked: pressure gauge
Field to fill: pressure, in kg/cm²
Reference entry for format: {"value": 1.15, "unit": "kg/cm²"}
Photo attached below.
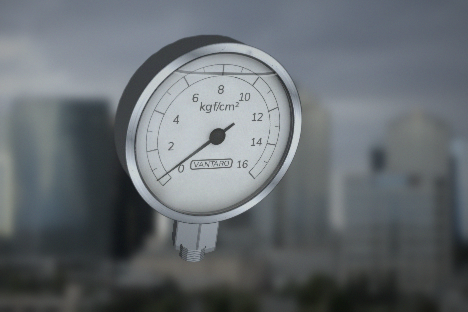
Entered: {"value": 0.5, "unit": "kg/cm²"}
